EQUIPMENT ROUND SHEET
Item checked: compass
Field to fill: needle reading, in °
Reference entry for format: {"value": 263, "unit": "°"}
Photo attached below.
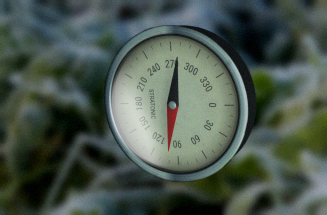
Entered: {"value": 100, "unit": "°"}
